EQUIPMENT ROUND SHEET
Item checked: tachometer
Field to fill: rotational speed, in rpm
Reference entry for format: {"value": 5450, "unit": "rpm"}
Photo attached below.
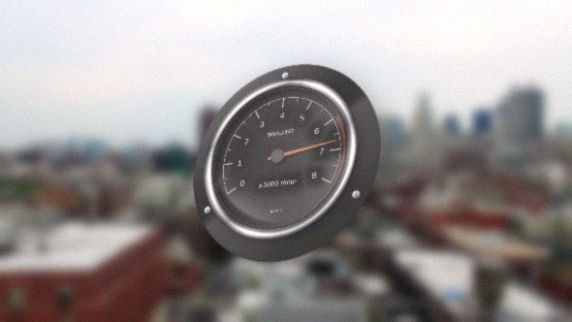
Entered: {"value": 6750, "unit": "rpm"}
